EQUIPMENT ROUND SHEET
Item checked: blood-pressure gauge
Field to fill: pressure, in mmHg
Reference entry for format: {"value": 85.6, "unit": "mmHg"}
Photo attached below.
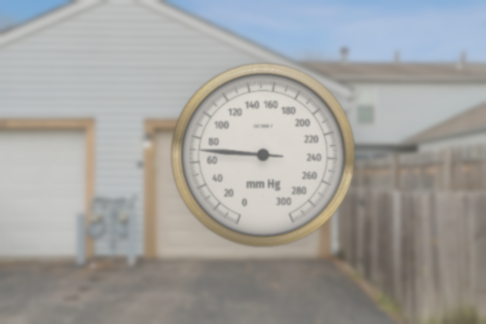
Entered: {"value": 70, "unit": "mmHg"}
